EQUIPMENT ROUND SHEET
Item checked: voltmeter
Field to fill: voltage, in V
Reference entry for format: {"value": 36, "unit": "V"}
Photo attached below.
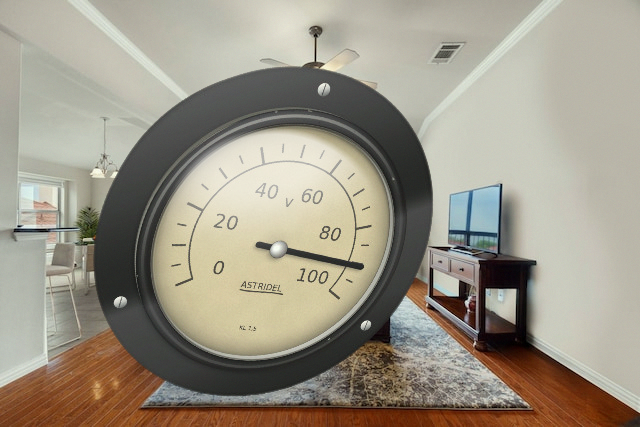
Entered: {"value": 90, "unit": "V"}
